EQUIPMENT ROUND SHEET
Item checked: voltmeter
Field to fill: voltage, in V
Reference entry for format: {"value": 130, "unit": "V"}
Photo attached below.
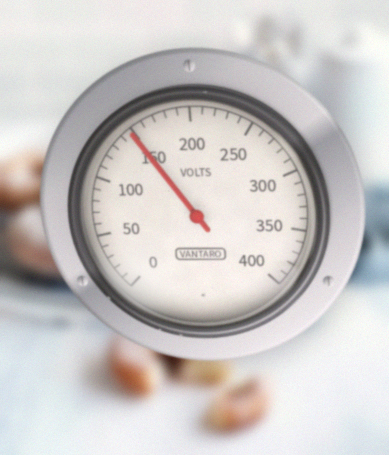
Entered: {"value": 150, "unit": "V"}
